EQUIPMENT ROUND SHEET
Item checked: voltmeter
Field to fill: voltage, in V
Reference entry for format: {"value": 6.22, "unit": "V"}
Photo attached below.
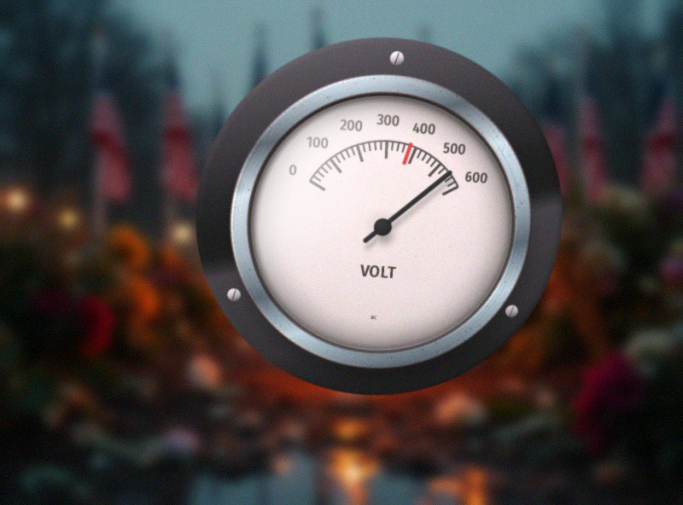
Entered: {"value": 540, "unit": "V"}
